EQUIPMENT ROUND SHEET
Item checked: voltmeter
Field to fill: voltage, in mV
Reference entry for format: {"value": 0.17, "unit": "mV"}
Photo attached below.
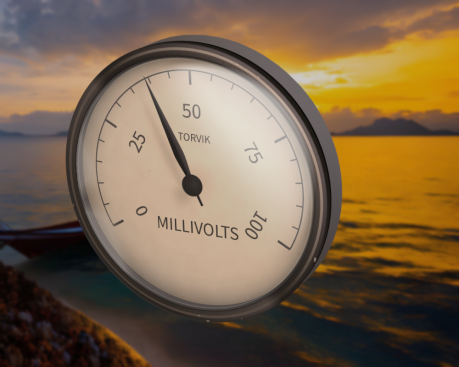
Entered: {"value": 40, "unit": "mV"}
